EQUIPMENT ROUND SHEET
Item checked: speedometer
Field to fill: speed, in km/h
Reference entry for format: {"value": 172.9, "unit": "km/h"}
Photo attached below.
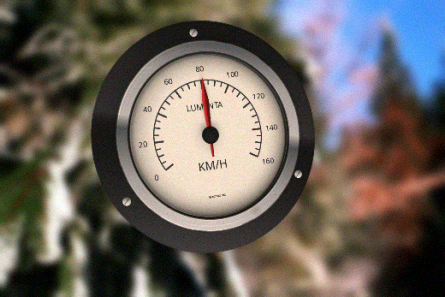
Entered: {"value": 80, "unit": "km/h"}
